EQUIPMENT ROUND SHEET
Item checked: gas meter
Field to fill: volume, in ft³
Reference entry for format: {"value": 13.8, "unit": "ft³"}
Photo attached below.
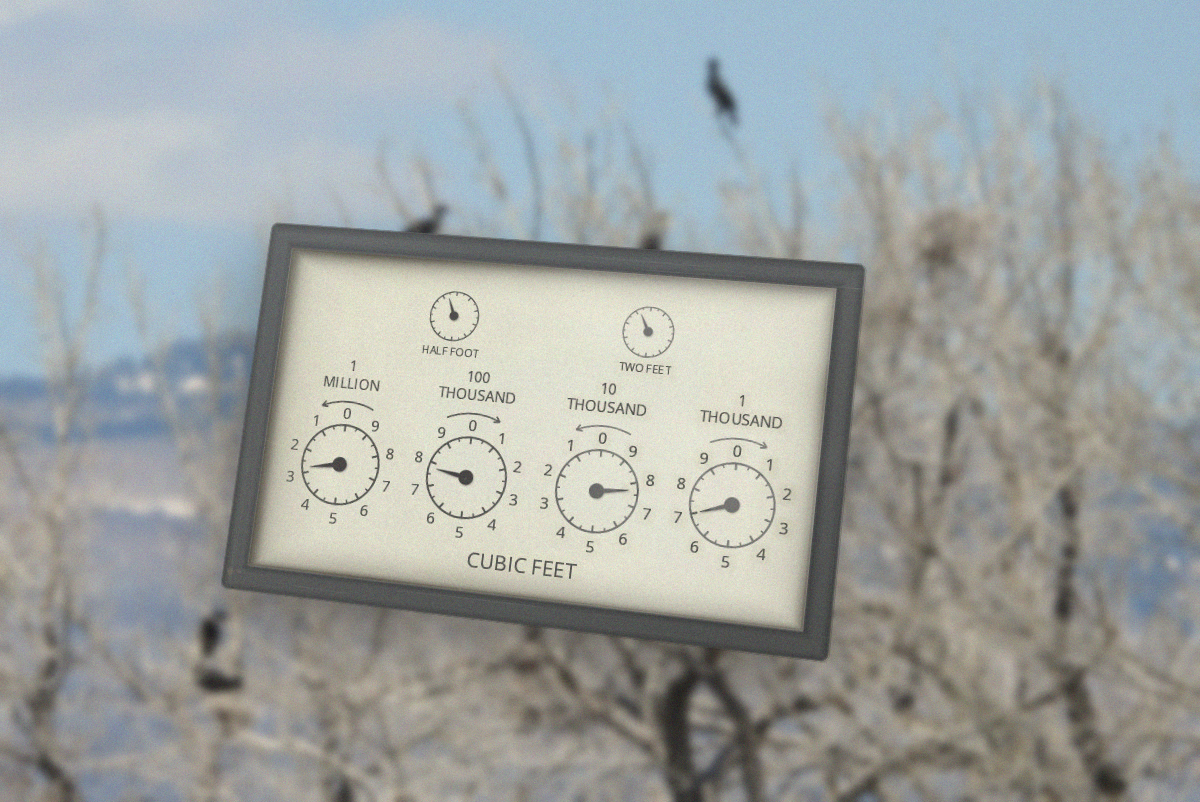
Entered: {"value": 277700, "unit": "ft³"}
